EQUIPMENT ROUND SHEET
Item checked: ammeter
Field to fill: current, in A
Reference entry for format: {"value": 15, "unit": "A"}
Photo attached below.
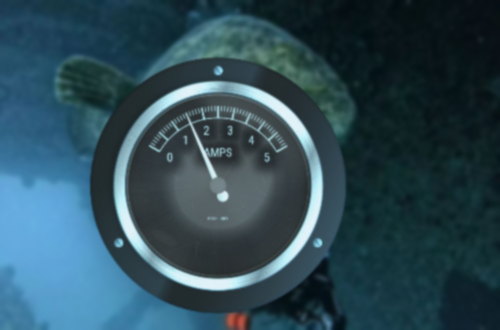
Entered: {"value": 1.5, "unit": "A"}
